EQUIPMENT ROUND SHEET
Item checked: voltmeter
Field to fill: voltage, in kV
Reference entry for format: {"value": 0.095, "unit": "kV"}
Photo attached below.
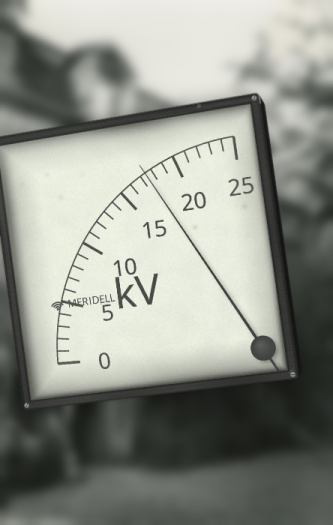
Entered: {"value": 17.5, "unit": "kV"}
